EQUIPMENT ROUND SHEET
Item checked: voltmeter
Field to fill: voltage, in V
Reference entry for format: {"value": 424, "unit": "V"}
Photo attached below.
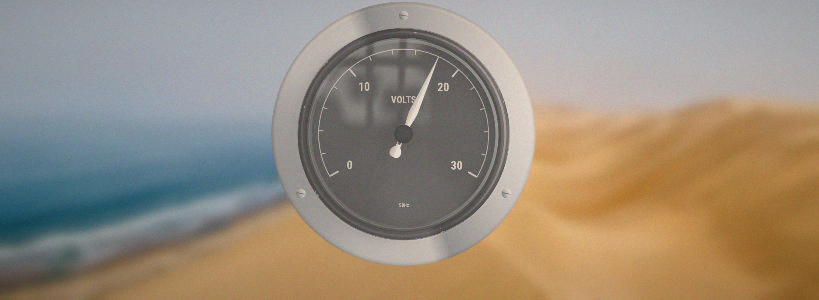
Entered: {"value": 18, "unit": "V"}
